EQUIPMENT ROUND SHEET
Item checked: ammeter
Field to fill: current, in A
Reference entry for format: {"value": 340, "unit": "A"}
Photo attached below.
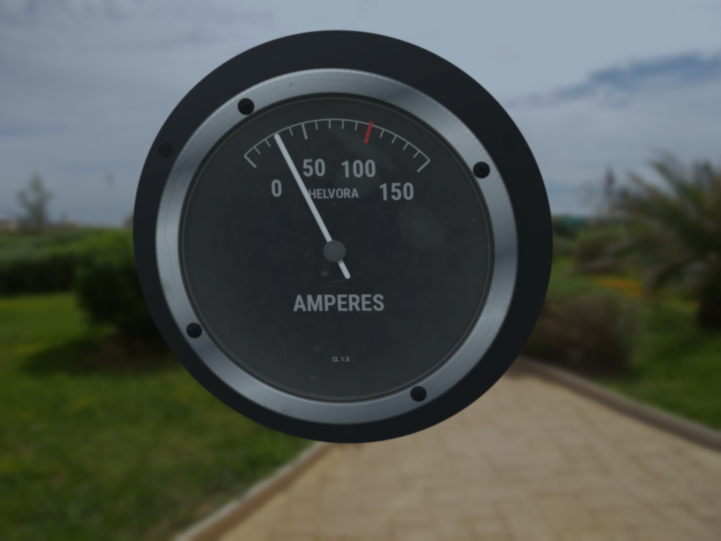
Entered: {"value": 30, "unit": "A"}
